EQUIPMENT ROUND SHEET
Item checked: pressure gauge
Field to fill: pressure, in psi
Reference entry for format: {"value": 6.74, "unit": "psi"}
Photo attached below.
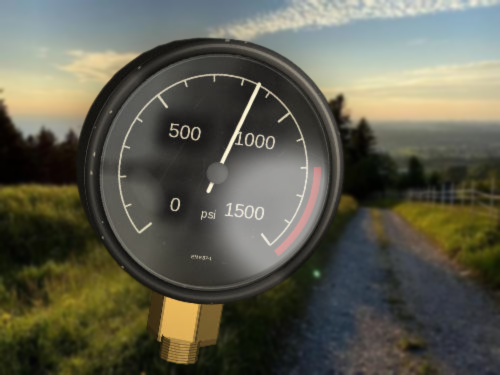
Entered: {"value": 850, "unit": "psi"}
